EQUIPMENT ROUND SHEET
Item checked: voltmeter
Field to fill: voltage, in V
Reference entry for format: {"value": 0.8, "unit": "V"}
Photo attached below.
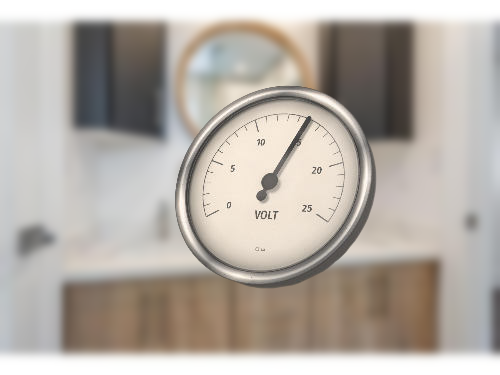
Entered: {"value": 15, "unit": "V"}
